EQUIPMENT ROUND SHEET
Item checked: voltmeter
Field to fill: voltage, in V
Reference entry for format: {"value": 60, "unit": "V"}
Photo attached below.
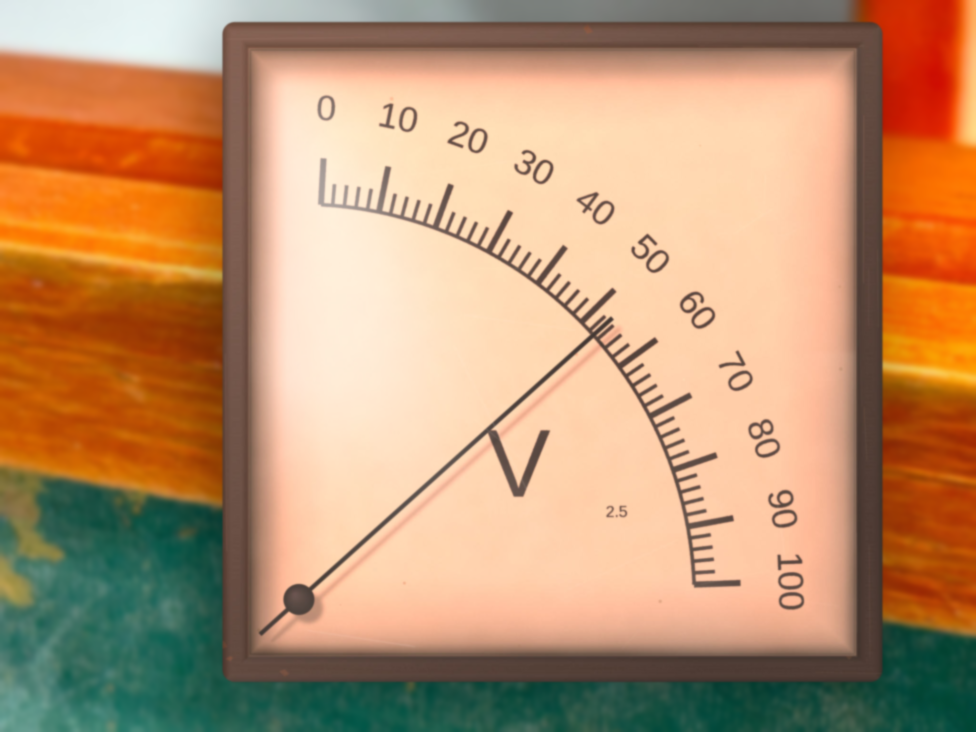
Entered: {"value": 53, "unit": "V"}
